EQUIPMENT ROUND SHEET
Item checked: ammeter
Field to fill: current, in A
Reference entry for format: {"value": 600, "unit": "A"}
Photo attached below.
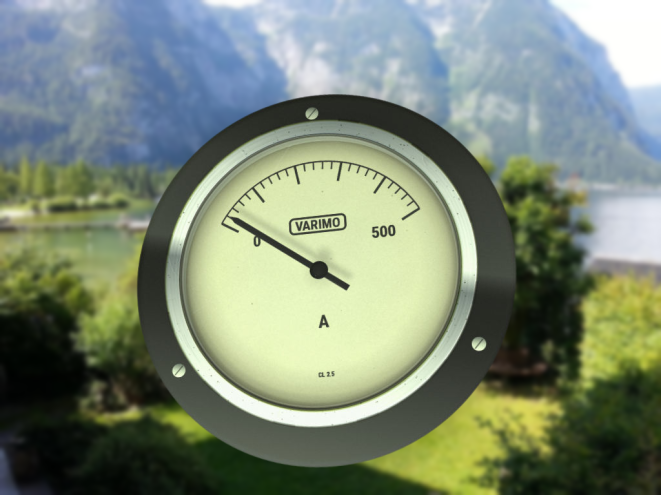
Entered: {"value": 20, "unit": "A"}
